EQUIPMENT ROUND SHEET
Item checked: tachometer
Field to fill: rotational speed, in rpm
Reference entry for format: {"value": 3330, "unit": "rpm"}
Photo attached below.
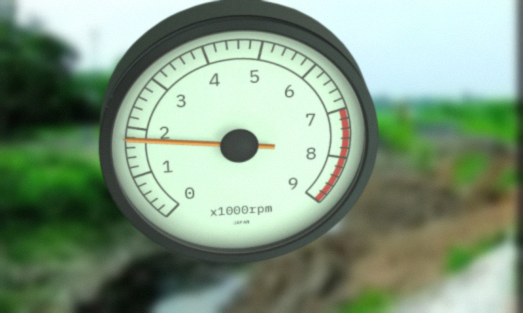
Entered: {"value": 1800, "unit": "rpm"}
